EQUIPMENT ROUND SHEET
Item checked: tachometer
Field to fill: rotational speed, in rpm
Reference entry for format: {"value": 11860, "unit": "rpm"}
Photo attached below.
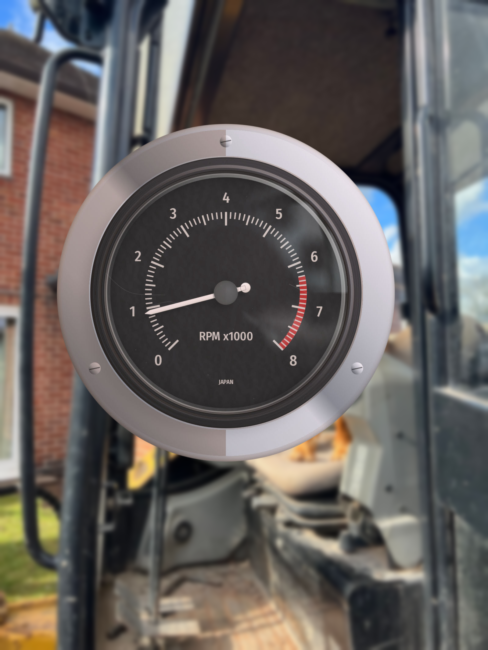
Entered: {"value": 900, "unit": "rpm"}
